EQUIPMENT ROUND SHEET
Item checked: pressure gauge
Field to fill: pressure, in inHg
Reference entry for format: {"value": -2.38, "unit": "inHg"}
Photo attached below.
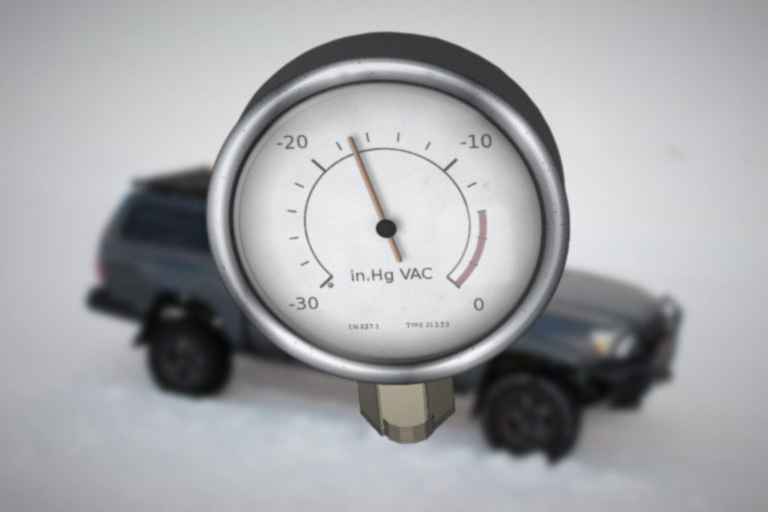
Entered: {"value": -17, "unit": "inHg"}
